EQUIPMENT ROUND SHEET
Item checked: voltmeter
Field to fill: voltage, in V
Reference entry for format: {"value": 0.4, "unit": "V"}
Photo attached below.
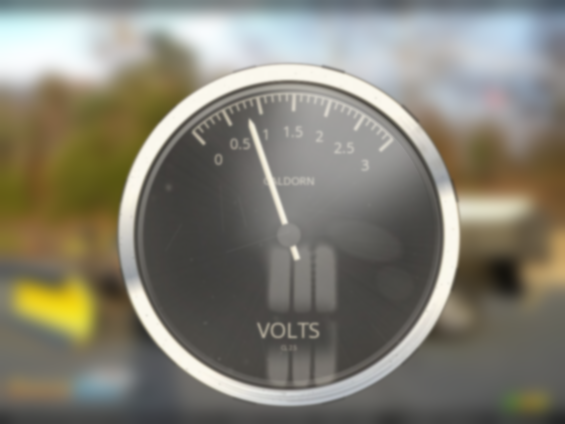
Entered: {"value": 0.8, "unit": "V"}
